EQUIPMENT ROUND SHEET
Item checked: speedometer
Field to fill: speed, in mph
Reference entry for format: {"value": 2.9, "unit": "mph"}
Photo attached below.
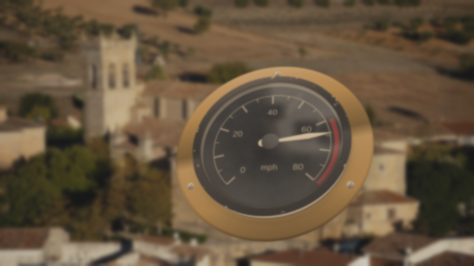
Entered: {"value": 65, "unit": "mph"}
